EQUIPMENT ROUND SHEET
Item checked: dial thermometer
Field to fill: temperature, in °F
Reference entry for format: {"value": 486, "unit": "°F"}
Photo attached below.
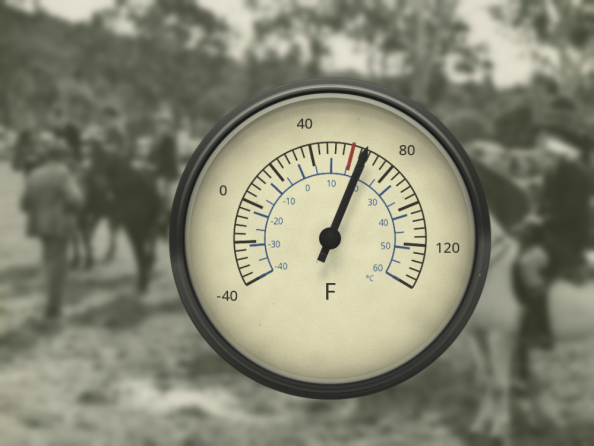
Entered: {"value": 66, "unit": "°F"}
